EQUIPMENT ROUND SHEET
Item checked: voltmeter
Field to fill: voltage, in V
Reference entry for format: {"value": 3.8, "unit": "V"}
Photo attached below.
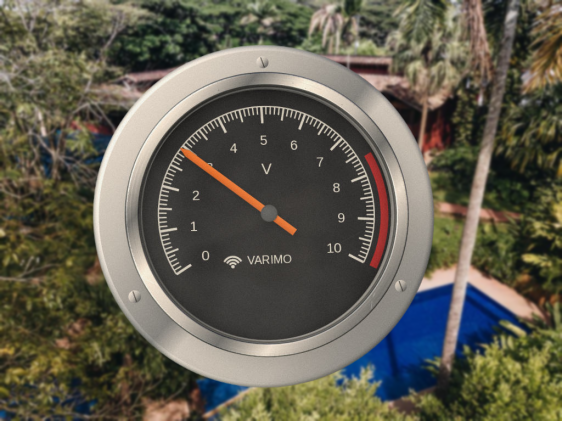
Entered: {"value": 2.9, "unit": "V"}
